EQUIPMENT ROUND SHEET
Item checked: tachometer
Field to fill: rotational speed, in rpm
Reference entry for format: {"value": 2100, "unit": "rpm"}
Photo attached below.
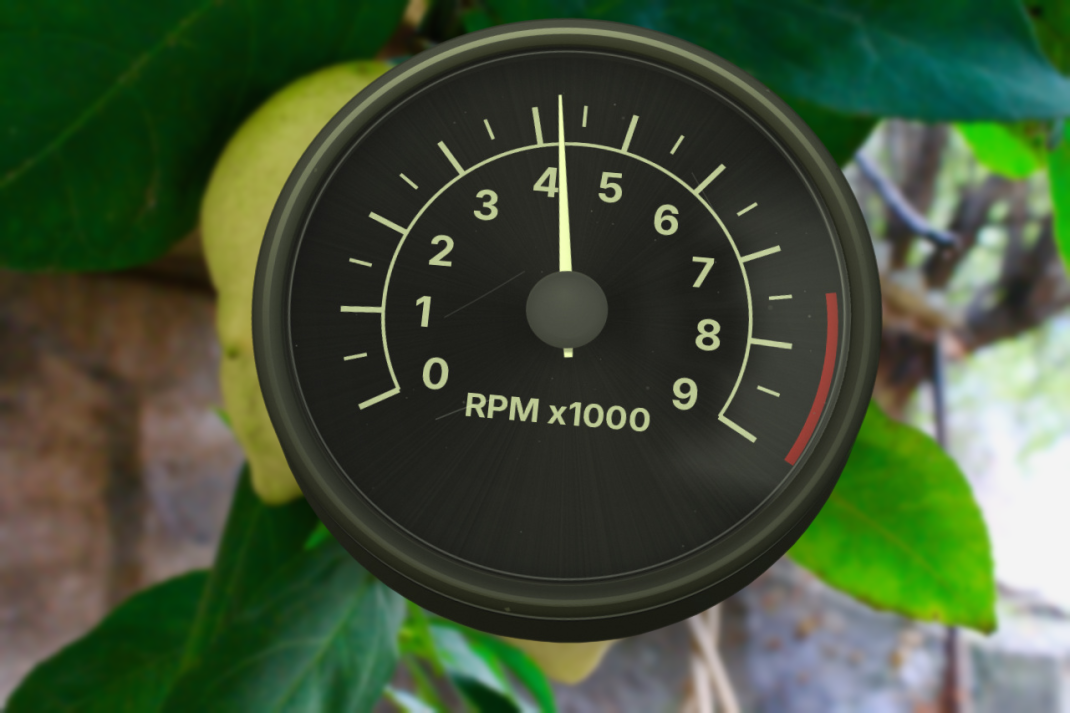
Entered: {"value": 4250, "unit": "rpm"}
